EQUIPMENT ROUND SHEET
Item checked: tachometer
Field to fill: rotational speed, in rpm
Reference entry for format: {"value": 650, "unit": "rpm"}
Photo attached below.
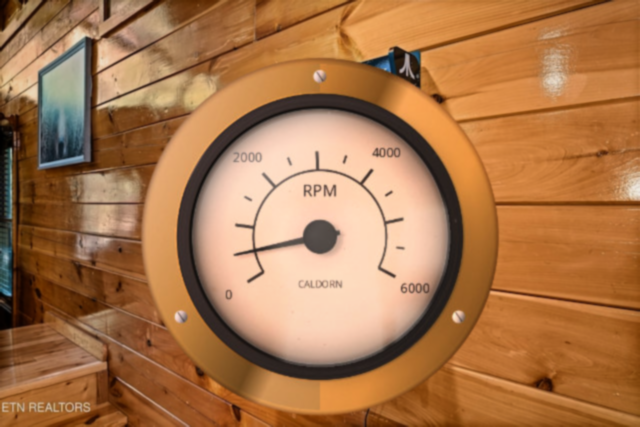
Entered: {"value": 500, "unit": "rpm"}
